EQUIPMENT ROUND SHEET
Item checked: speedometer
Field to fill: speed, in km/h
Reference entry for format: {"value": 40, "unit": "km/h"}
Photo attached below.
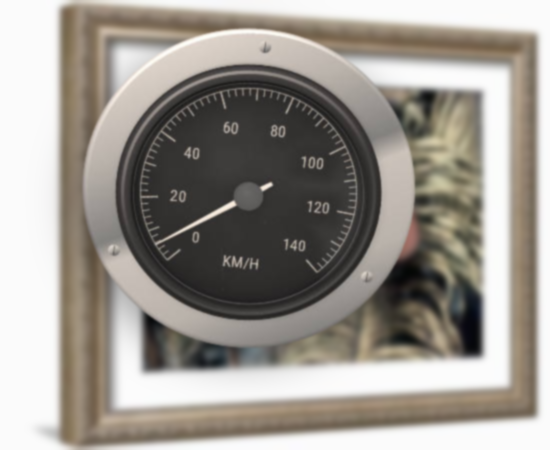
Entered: {"value": 6, "unit": "km/h"}
